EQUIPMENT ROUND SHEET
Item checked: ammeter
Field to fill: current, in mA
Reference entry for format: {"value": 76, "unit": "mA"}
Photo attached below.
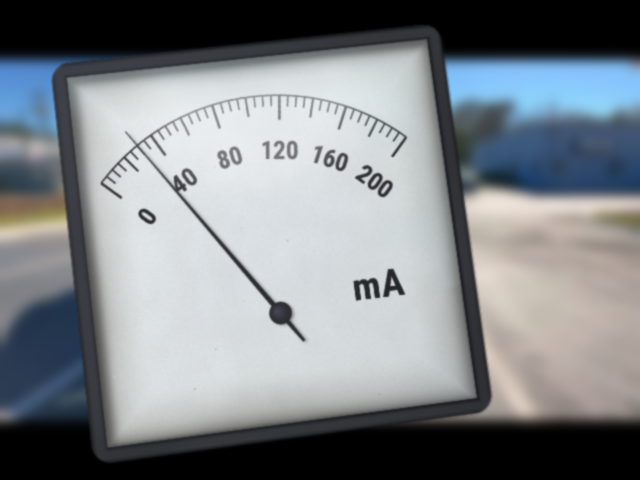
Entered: {"value": 30, "unit": "mA"}
